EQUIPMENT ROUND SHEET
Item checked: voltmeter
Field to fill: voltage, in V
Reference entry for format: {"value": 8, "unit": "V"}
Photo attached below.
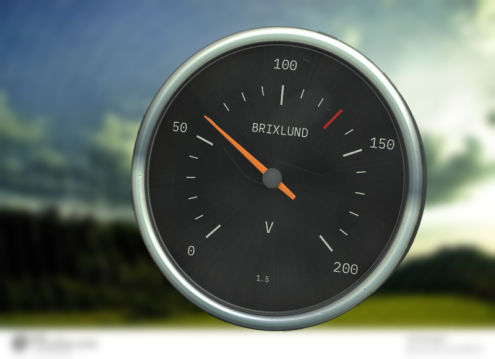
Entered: {"value": 60, "unit": "V"}
